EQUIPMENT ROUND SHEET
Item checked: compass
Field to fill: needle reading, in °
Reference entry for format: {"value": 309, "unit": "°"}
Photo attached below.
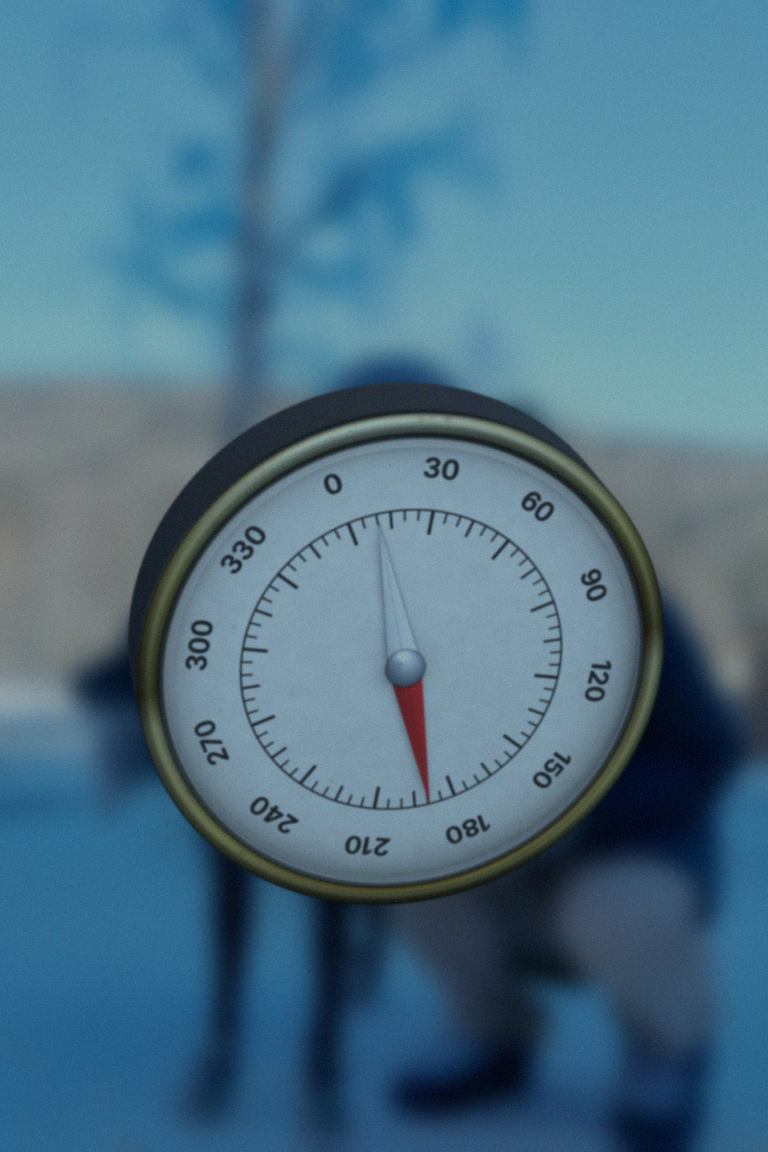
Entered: {"value": 190, "unit": "°"}
